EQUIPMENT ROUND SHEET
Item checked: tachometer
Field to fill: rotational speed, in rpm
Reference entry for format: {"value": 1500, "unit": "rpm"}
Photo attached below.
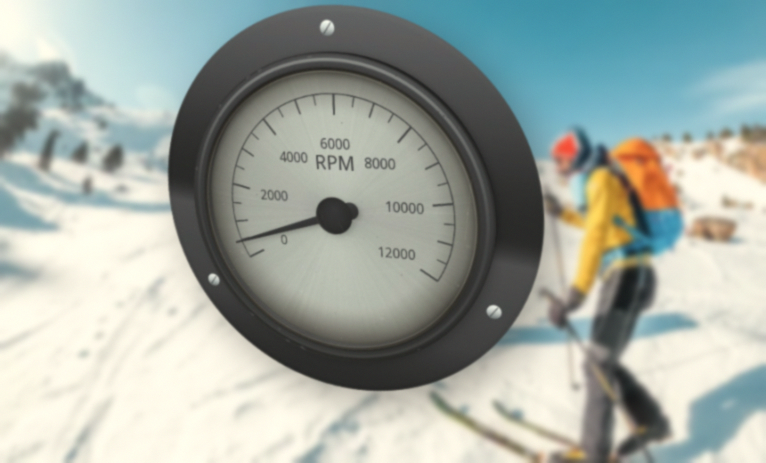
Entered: {"value": 500, "unit": "rpm"}
